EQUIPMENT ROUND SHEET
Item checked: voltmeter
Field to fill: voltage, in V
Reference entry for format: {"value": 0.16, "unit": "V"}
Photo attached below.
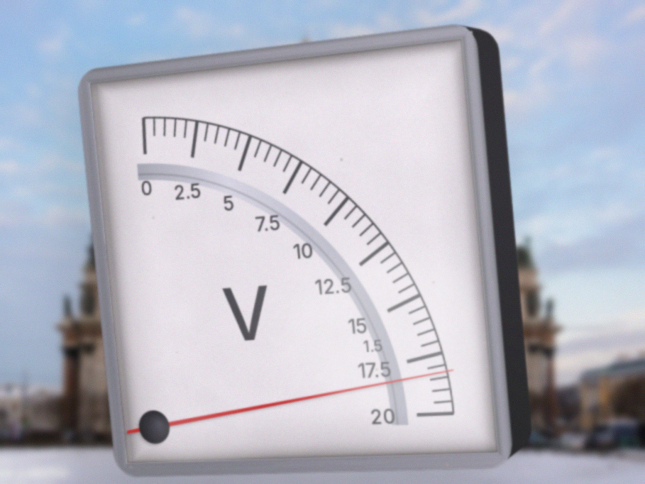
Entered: {"value": 18.25, "unit": "V"}
